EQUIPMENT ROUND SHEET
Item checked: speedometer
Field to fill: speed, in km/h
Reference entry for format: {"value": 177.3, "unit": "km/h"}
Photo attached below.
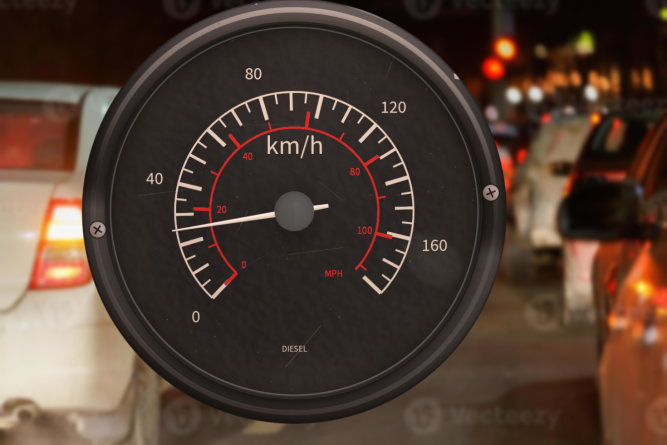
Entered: {"value": 25, "unit": "km/h"}
